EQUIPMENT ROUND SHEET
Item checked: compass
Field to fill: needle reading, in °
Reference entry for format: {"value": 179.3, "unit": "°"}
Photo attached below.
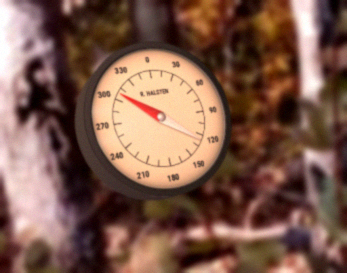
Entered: {"value": 307.5, "unit": "°"}
